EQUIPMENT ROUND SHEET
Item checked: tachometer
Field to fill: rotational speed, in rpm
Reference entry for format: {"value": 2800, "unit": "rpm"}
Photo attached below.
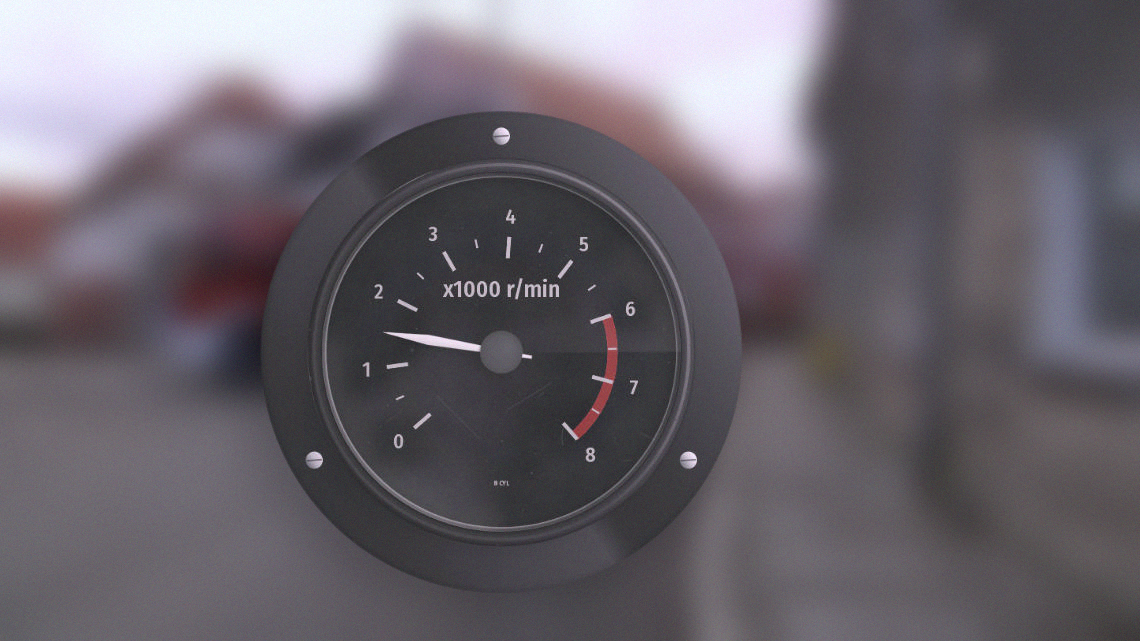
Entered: {"value": 1500, "unit": "rpm"}
